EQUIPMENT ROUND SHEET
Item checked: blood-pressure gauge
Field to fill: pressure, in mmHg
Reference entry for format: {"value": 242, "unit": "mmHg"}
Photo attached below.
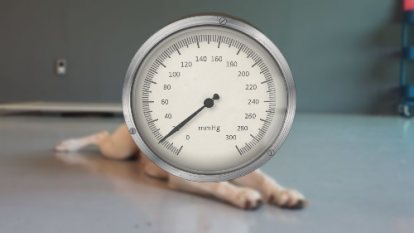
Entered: {"value": 20, "unit": "mmHg"}
